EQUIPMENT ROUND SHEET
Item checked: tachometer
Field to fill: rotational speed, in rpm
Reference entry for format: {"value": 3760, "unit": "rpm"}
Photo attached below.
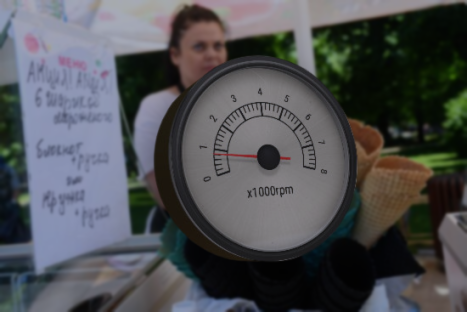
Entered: {"value": 800, "unit": "rpm"}
